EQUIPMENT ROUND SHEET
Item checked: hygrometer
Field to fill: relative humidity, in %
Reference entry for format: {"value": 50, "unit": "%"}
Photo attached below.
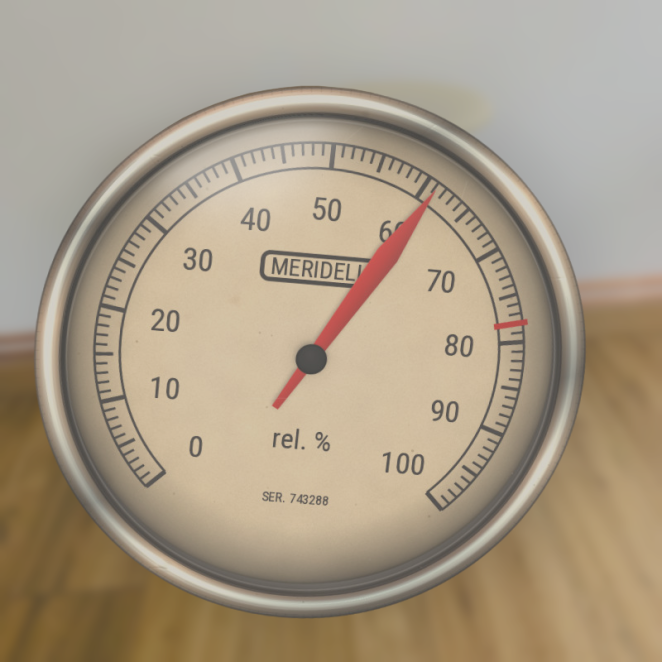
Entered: {"value": 61, "unit": "%"}
